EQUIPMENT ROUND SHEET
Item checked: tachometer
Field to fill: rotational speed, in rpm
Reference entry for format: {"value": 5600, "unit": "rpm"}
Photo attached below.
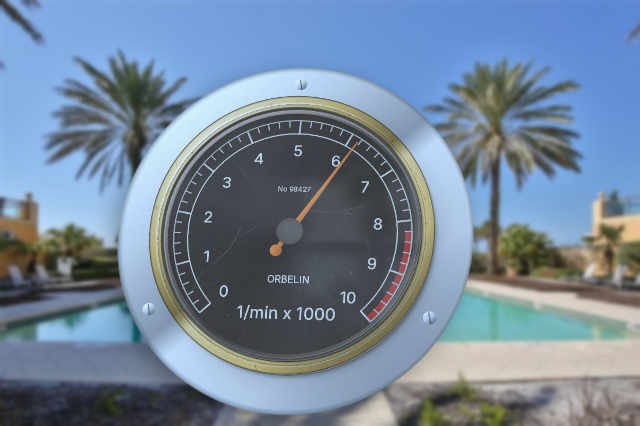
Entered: {"value": 6200, "unit": "rpm"}
